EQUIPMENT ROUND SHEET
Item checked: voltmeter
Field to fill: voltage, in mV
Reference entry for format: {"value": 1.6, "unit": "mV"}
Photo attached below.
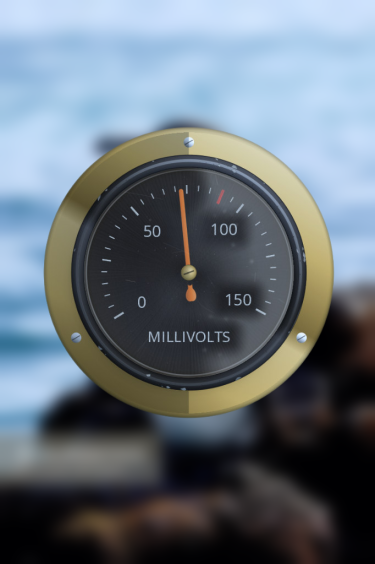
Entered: {"value": 72.5, "unit": "mV"}
